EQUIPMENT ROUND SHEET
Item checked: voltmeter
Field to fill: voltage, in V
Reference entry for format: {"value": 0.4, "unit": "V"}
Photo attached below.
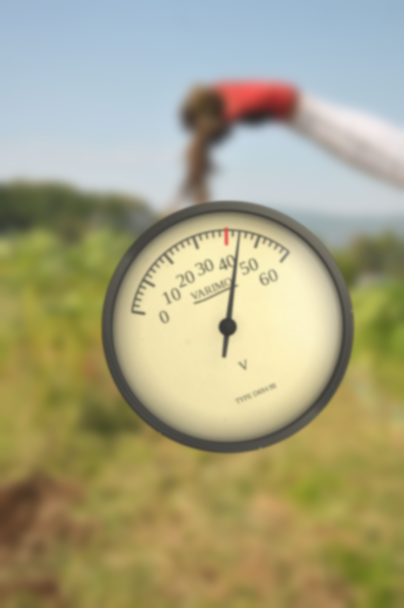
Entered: {"value": 44, "unit": "V"}
